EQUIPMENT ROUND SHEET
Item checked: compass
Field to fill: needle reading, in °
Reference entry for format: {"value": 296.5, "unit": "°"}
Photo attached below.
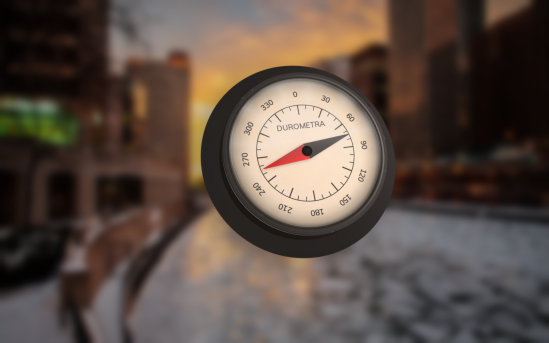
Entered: {"value": 255, "unit": "°"}
